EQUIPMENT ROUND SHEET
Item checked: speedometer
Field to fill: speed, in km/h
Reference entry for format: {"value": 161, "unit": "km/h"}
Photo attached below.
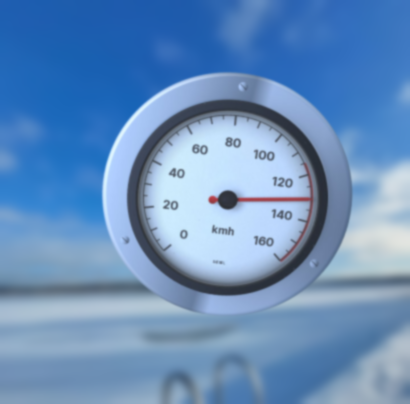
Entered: {"value": 130, "unit": "km/h"}
